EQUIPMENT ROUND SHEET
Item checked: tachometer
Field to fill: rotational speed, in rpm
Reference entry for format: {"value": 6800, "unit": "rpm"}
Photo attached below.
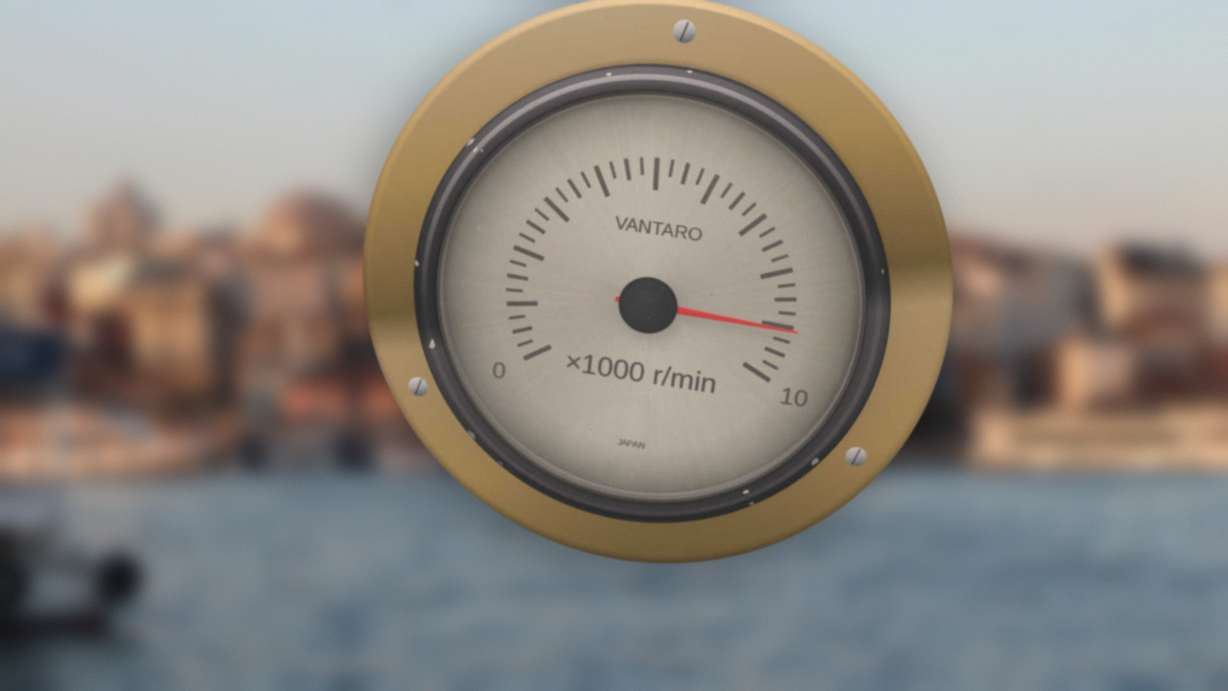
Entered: {"value": 9000, "unit": "rpm"}
